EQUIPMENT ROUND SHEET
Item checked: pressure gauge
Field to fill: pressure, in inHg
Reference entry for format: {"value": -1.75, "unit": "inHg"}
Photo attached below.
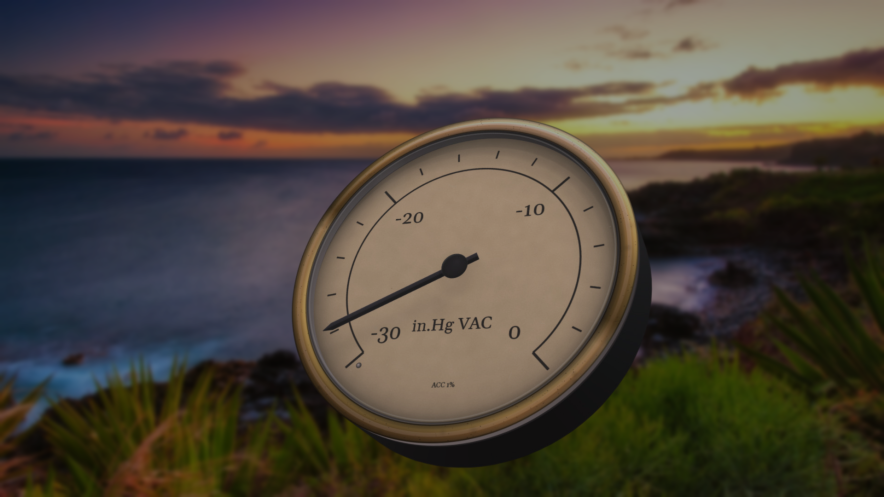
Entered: {"value": -28, "unit": "inHg"}
